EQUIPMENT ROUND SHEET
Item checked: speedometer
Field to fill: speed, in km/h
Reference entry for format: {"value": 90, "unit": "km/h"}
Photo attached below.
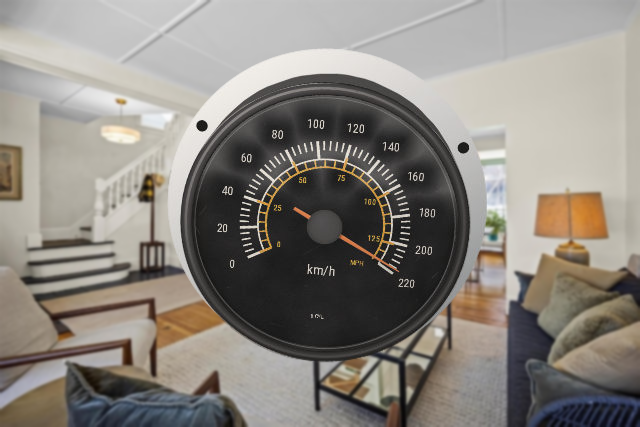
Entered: {"value": 216, "unit": "km/h"}
